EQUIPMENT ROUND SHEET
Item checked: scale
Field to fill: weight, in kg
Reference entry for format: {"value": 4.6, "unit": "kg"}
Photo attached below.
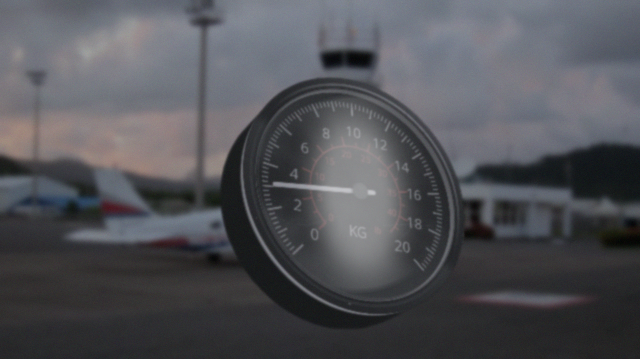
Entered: {"value": 3, "unit": "kg"}
